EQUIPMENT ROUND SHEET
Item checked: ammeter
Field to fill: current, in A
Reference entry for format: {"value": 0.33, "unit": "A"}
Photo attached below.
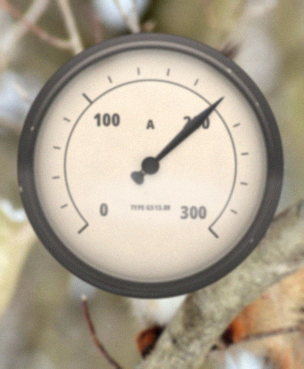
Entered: {"value": 200, "unit": "A"}
